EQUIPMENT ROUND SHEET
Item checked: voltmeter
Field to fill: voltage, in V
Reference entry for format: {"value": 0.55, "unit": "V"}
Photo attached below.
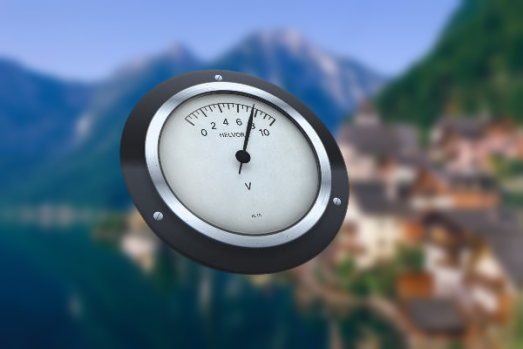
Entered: {"value": 7.5, "unit": "V"}
